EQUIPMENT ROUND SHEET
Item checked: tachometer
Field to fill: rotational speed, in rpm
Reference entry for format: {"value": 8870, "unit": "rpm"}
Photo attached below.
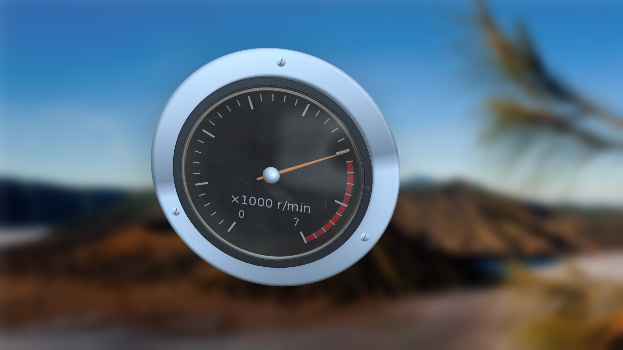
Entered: {"value": 5000, "unit": "rpm"}
